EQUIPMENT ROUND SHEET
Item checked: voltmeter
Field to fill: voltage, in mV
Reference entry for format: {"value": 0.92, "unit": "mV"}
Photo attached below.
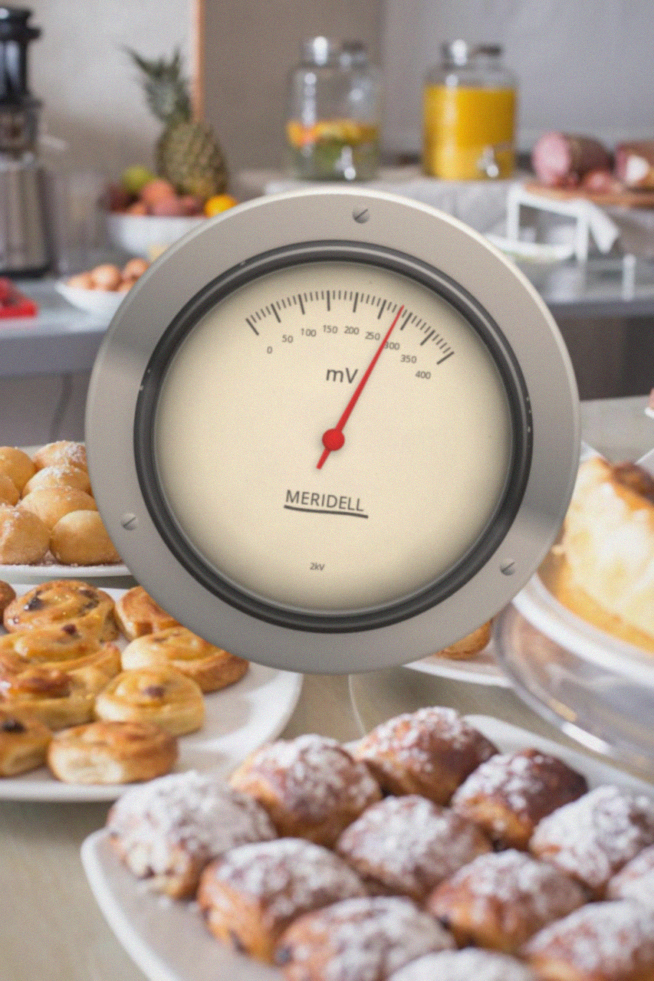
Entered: {"value": 280, "unit": "mV"}
